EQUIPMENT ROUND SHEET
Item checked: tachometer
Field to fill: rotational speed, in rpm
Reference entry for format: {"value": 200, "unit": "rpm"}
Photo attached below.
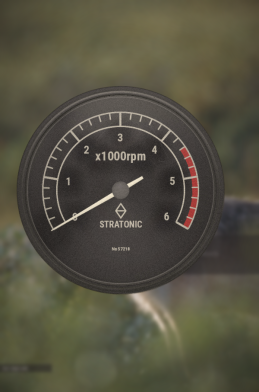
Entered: {"value": 0, "unit": "rpm"}
